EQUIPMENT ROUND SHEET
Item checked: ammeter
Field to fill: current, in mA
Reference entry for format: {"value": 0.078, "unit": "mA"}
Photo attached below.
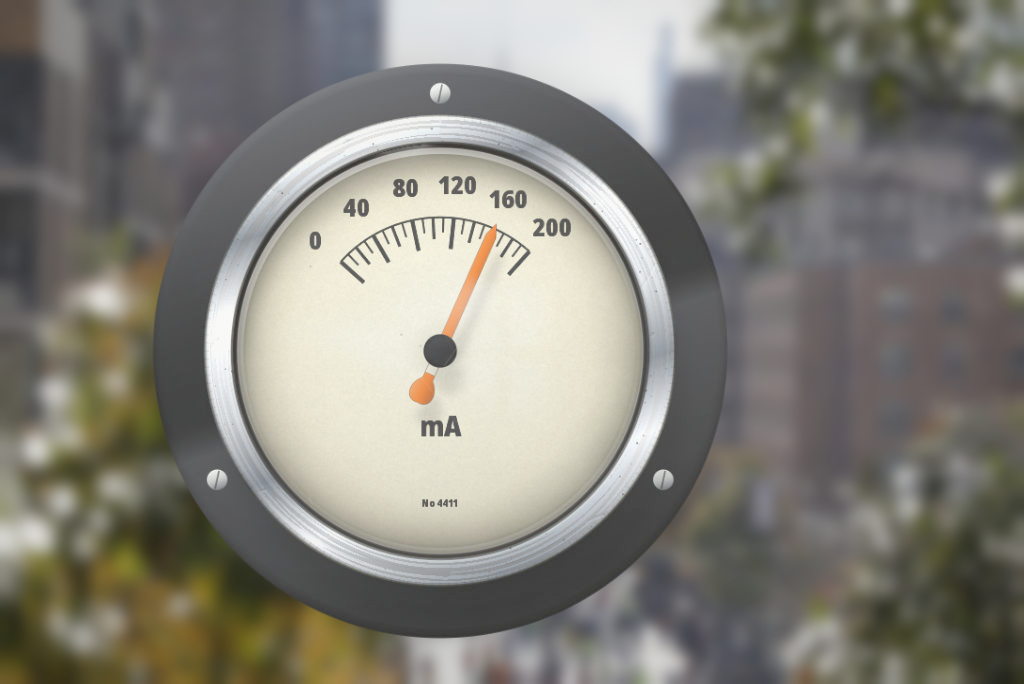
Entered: {"value": 160, "unit": "mA"}
